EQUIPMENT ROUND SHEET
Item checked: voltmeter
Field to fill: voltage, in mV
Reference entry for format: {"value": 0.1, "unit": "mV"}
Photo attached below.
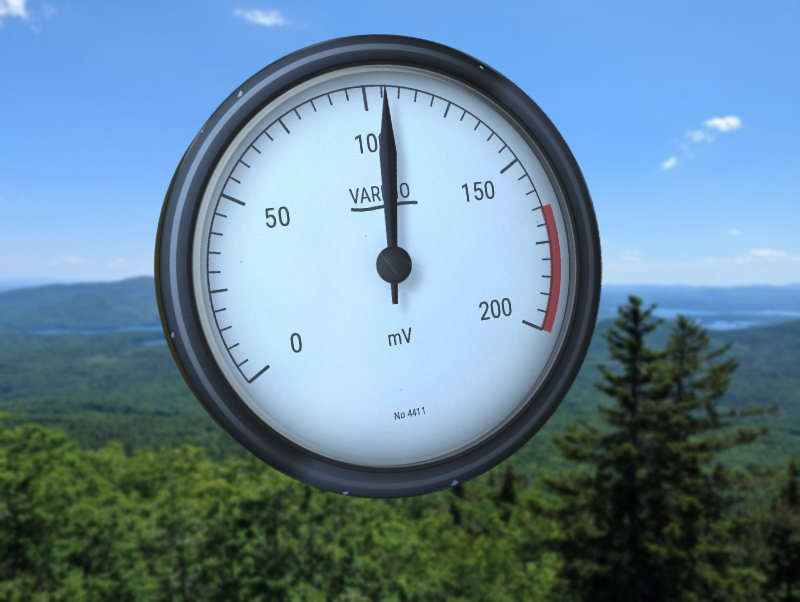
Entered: {"value": 105, "unit": "mV"}
